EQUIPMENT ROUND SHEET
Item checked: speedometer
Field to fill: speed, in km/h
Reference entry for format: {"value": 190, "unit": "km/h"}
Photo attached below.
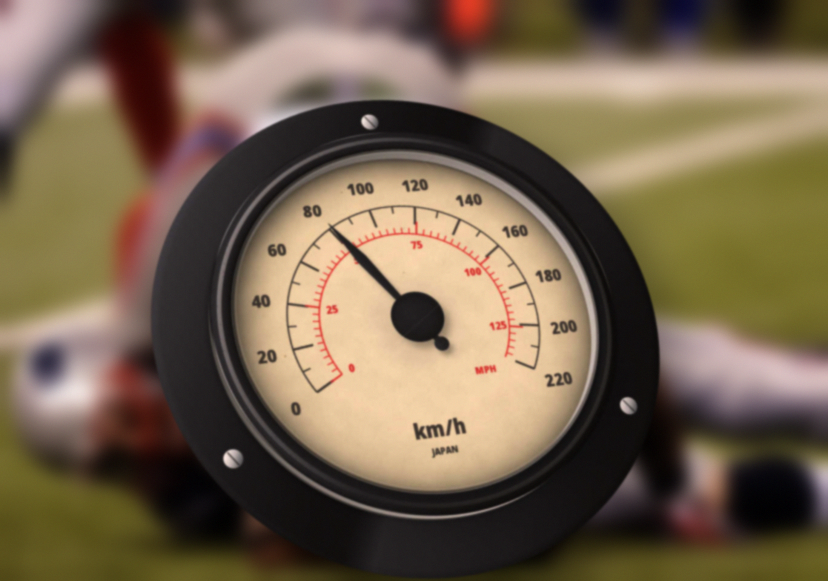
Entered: {"value": 80, "unit": "km/h"}
